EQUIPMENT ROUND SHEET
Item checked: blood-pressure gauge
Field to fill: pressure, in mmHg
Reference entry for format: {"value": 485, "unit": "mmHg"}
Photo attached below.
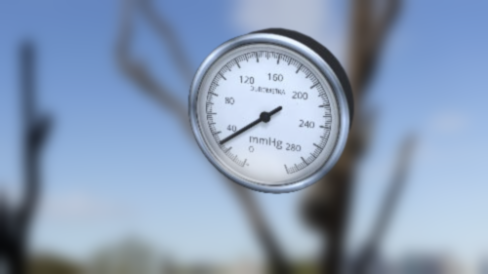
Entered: {"value": 30, "unit": "mmHg"}
